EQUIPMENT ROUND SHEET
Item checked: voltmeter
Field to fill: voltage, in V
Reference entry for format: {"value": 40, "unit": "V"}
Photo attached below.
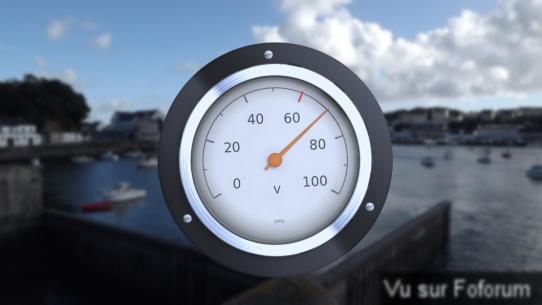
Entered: {"value": 70, "unit": "V"}
